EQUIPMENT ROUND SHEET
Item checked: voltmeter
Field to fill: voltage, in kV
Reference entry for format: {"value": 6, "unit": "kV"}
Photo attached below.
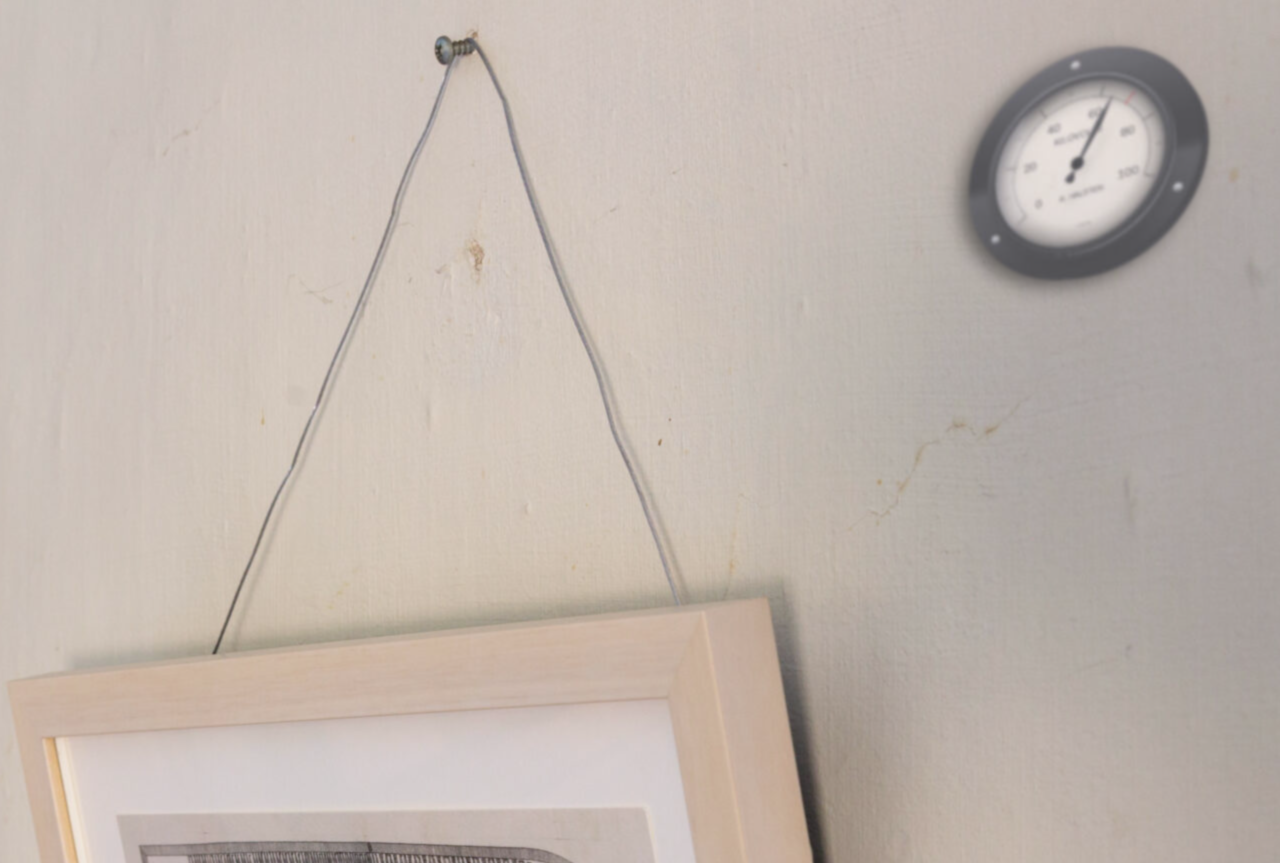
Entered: {"value": 65, "unit": "kV"}
